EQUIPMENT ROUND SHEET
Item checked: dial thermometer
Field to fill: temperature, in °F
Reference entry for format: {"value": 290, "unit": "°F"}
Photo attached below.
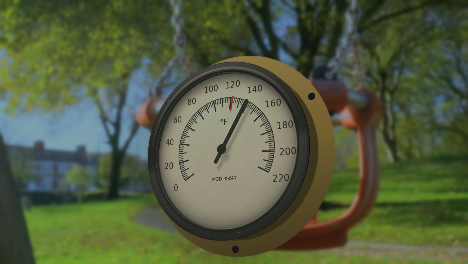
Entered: {"value": 140, "unit": "°F"}
